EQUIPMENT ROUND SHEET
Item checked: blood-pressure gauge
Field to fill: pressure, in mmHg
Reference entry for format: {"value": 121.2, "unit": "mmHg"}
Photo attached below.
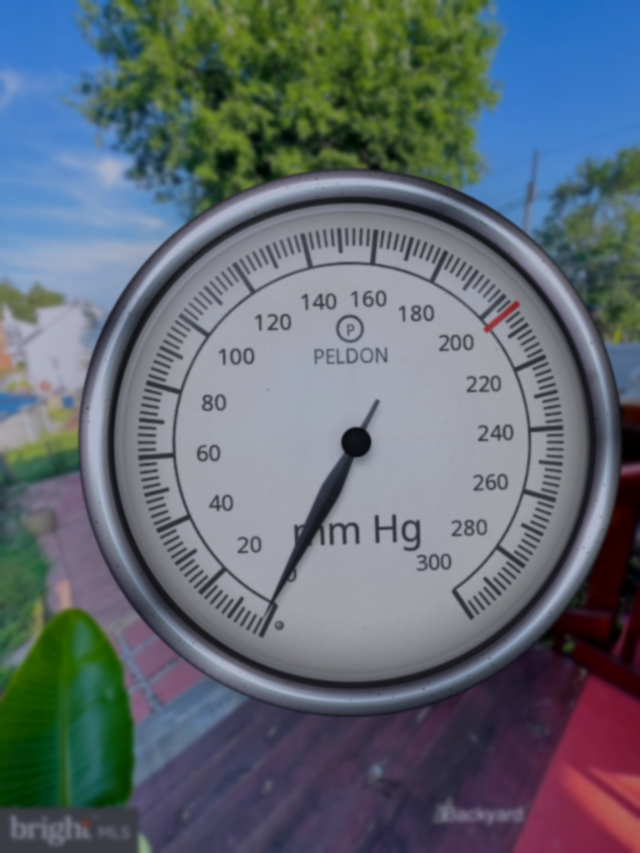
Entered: {"value": 2, "unit": "mmHg"}
